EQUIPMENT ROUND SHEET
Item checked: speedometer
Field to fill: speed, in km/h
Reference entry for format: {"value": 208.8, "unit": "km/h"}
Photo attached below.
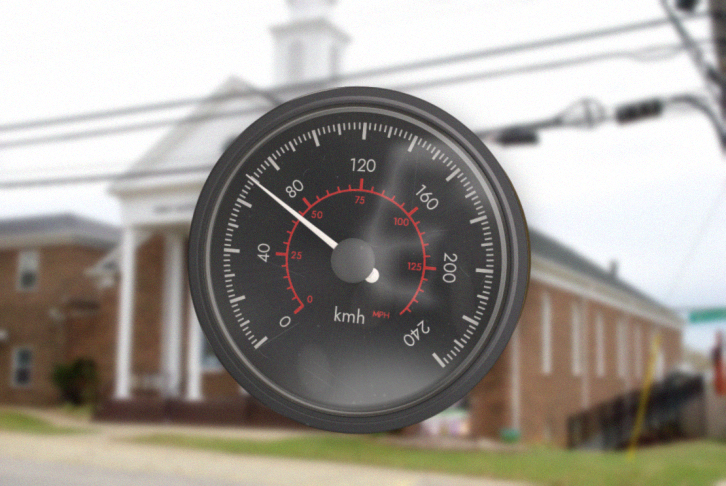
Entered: {"value": 70, "unit": "km/h"}
